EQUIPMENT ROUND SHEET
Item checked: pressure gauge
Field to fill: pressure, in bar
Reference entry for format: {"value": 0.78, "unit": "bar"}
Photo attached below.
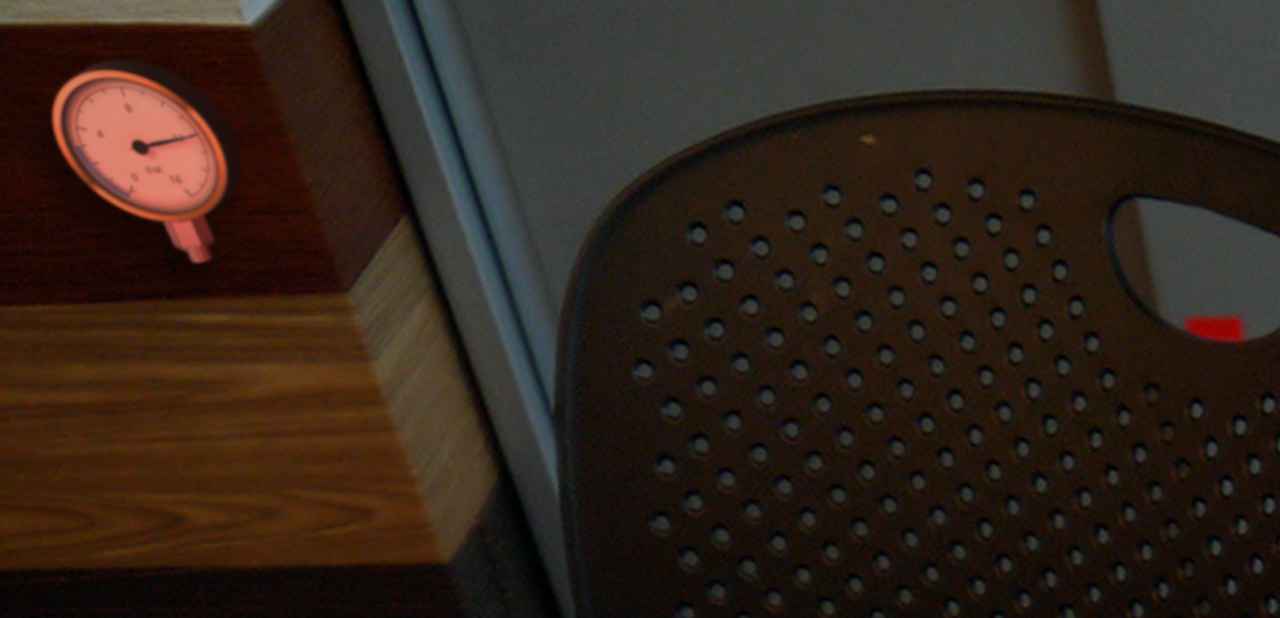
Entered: {"value": 12, "unit": "bar"}
